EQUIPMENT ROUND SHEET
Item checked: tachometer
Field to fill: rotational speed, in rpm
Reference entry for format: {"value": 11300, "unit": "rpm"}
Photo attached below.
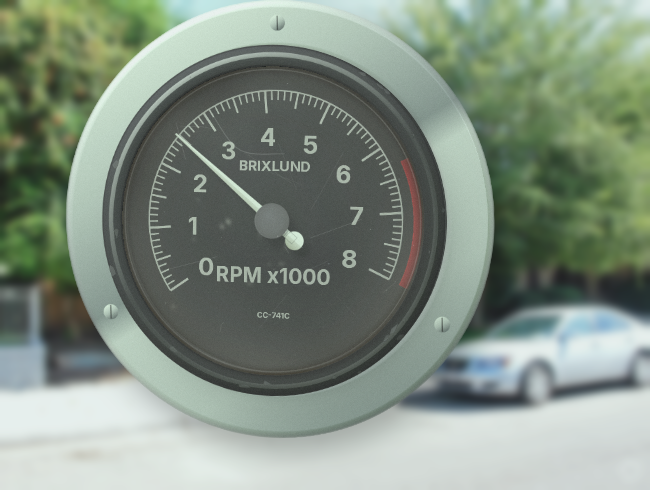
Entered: {"value": 2500, "unit": "rpm"}
